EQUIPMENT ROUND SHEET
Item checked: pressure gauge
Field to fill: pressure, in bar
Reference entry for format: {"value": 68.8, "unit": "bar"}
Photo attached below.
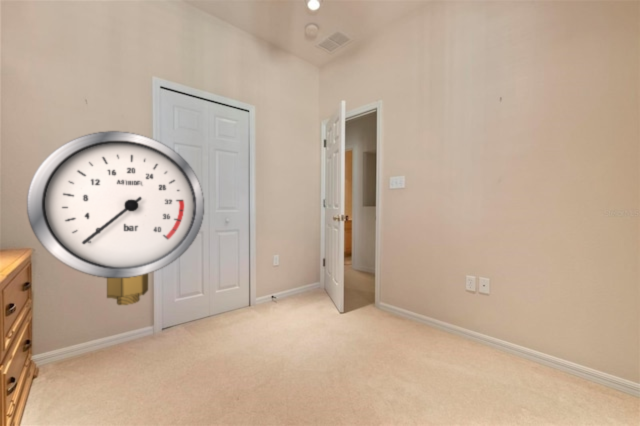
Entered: {"value": 0, "unit": "bar"}
